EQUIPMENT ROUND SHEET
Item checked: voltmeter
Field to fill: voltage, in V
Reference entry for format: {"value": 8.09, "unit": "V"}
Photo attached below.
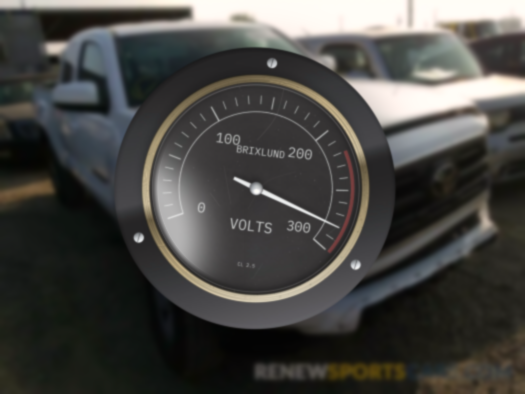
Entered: {"value": 280, "unit": "V"}
